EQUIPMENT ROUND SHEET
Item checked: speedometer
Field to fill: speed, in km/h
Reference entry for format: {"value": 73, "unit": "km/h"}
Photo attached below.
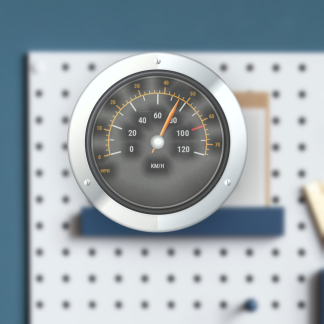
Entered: {"value": 75, "unit": "km/h"}
